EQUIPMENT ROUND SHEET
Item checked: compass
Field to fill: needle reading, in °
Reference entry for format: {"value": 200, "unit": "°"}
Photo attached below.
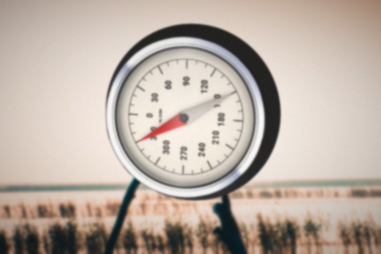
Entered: {"value": 330, "unit": "°"}
